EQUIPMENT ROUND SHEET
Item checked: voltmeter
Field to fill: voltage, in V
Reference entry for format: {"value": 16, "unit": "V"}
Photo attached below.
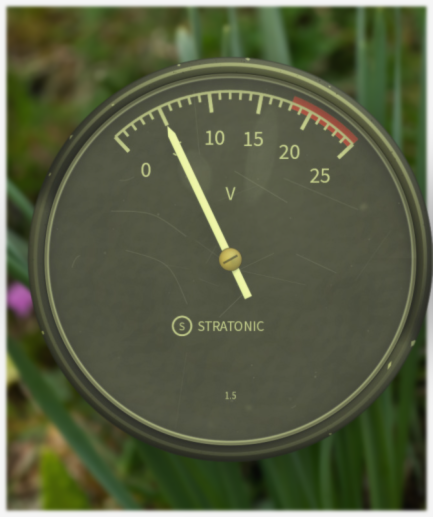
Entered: {"value": 5, "unit": "V"}
